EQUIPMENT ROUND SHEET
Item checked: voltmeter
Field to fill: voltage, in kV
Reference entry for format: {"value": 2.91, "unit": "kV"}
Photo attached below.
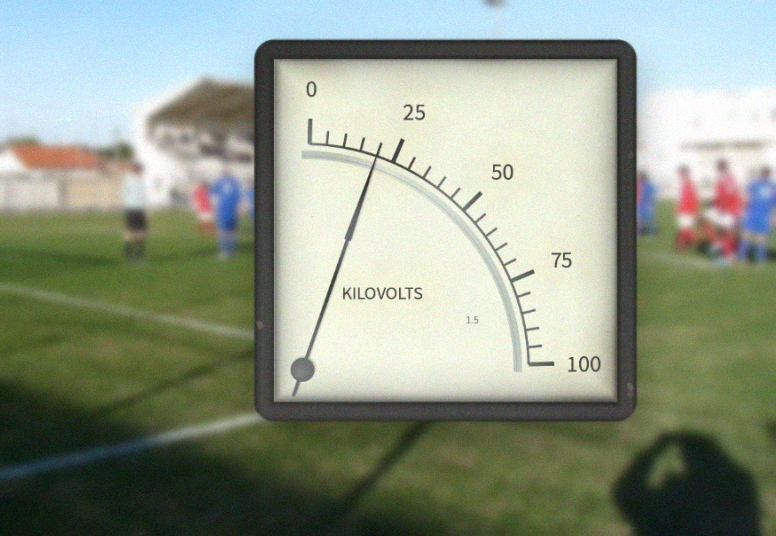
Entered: {"value": 20, "unit": "kV"}
